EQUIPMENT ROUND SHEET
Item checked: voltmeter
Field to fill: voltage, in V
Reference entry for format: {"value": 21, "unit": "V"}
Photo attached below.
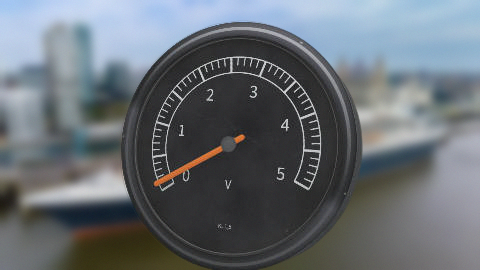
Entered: {"value": 0.1, "unit": "V"}
